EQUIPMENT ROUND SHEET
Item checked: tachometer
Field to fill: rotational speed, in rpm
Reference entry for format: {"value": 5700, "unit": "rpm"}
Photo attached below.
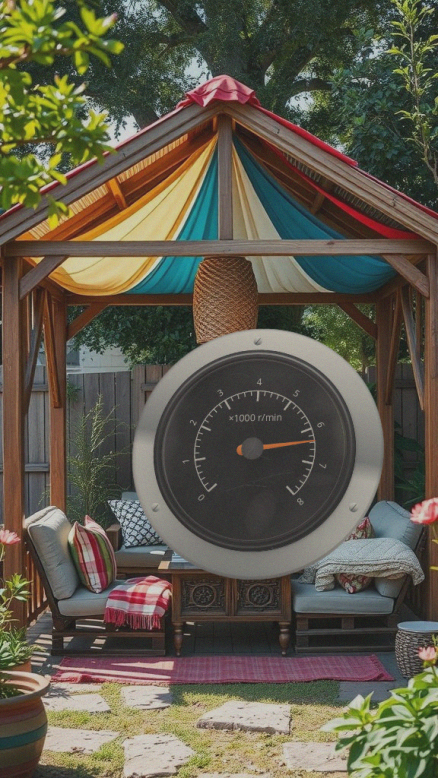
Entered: {"value": 6400, "unit": "rpm"}
